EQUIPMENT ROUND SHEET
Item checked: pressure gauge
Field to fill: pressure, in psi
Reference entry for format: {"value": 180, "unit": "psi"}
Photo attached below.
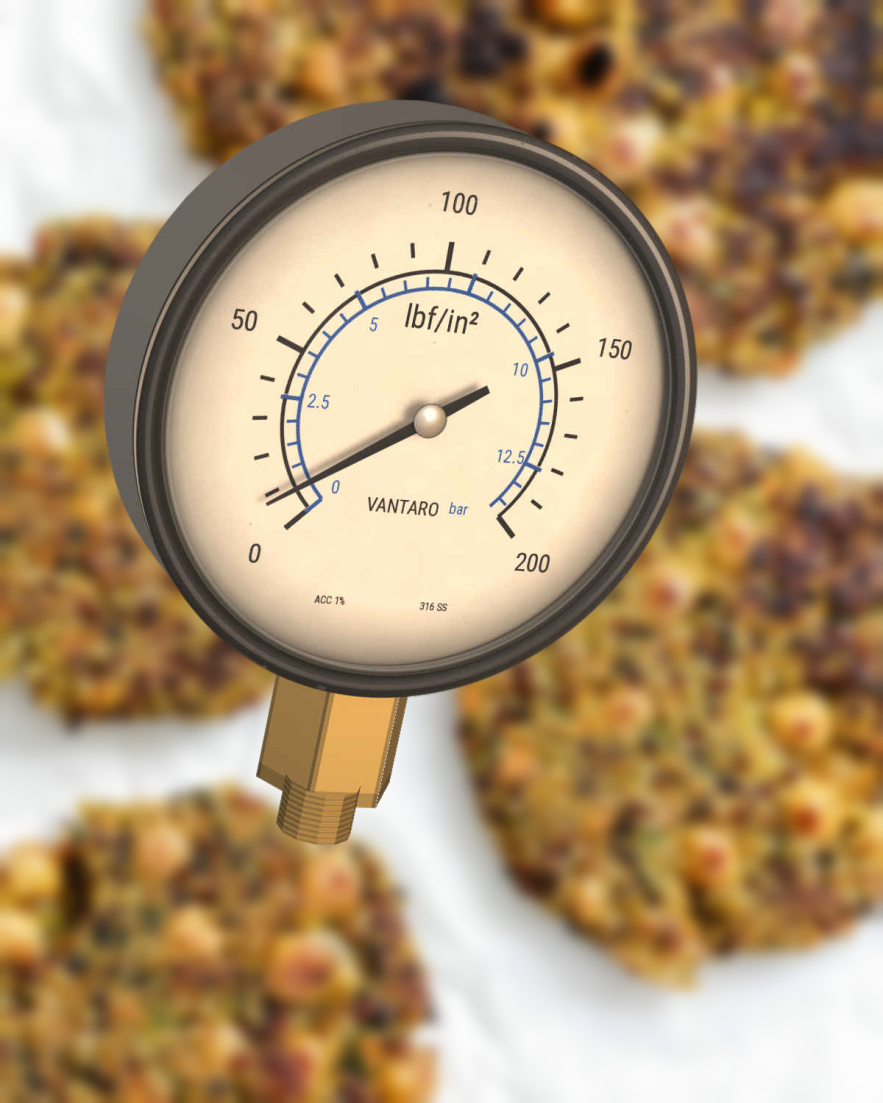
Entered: {"value": 10, "unit": "psi"}
